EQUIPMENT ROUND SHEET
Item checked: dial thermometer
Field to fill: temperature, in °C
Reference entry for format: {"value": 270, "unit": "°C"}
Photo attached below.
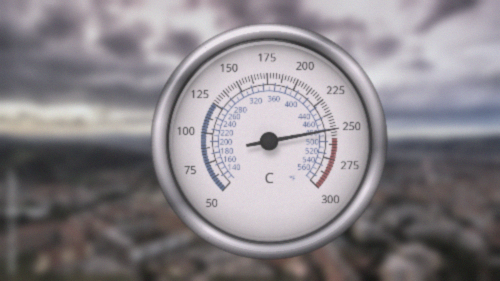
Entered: {"value": 250, "unit": "°C"}
